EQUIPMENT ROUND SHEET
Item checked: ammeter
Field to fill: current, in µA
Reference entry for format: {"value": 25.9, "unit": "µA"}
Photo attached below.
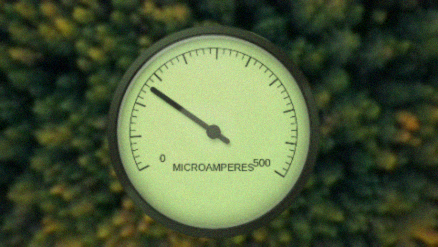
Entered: {"value": 130, "unit": "µA"}
